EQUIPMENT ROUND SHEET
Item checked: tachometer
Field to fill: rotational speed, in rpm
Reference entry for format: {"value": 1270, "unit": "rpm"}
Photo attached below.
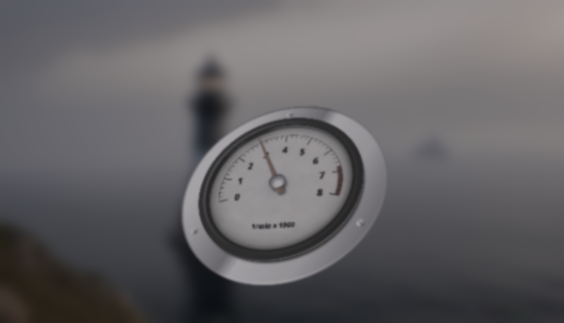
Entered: {"value": 3000, "unit": "rpm"}
